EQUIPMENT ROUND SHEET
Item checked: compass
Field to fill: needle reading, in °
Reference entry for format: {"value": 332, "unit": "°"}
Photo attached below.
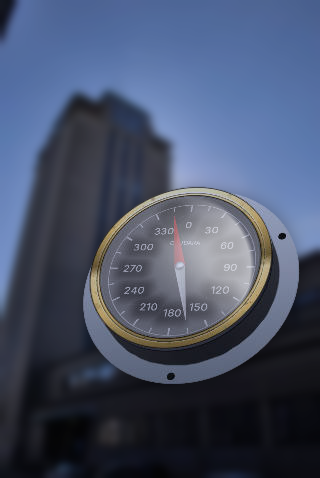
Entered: {"value": 345, "unit": "°"}
